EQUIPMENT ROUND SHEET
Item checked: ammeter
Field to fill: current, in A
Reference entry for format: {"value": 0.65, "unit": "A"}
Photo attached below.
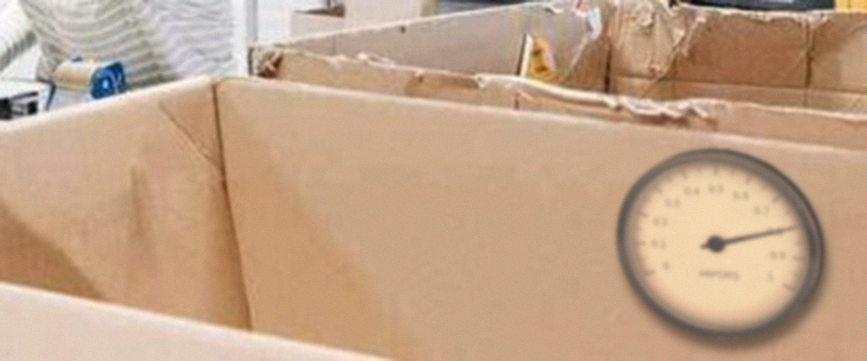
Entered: {"value": 0.8, "unit": "A"}
